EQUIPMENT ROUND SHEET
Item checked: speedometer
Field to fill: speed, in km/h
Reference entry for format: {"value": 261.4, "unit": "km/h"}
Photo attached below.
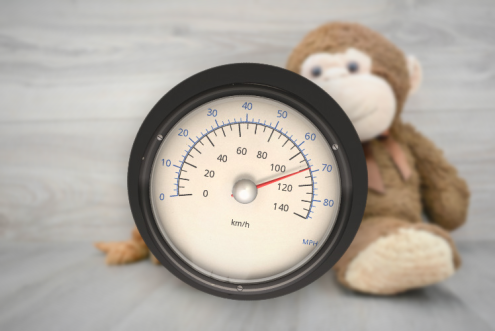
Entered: {"value": 110, "unit": "km/h"}
